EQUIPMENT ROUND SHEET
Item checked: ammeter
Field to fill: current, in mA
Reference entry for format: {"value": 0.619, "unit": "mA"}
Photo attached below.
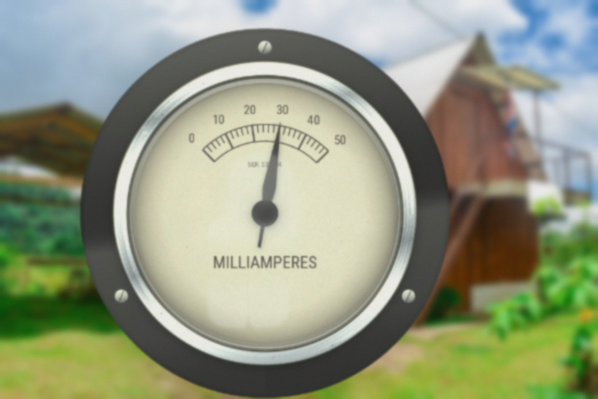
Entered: {"value": 30, "unit": "mA"}
